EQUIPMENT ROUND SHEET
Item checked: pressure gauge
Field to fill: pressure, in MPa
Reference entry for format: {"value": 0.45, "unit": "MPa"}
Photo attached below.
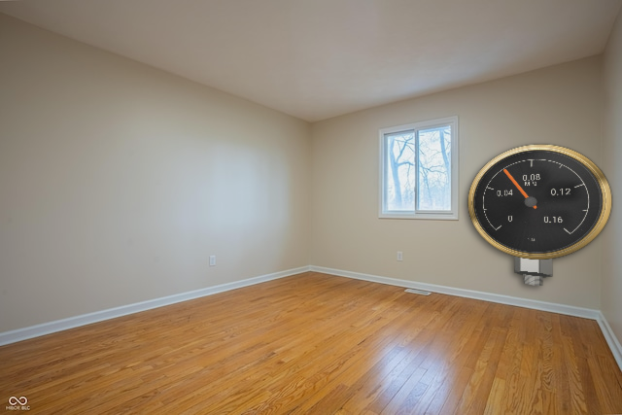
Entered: {"value": 0.06, "unit": "MPa"}
